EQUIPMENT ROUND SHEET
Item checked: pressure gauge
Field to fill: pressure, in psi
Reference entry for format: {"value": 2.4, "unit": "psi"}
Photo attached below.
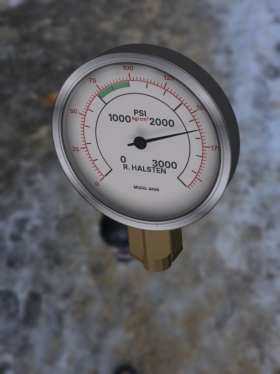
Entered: {"value": 2300, "unit": "psi"}
